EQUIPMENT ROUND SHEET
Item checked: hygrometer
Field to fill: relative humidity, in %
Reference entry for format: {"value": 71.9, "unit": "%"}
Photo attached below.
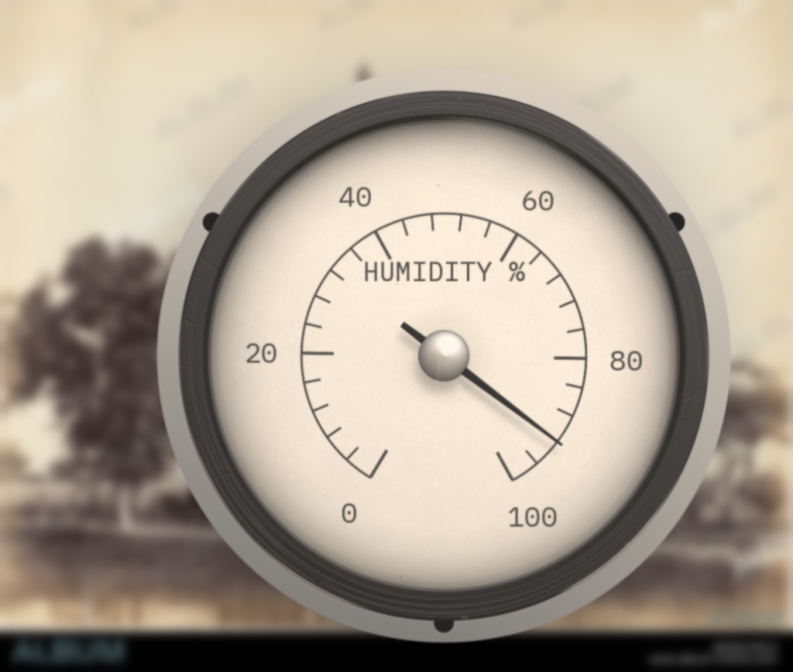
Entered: {"value": 92, "unit": "%"}
